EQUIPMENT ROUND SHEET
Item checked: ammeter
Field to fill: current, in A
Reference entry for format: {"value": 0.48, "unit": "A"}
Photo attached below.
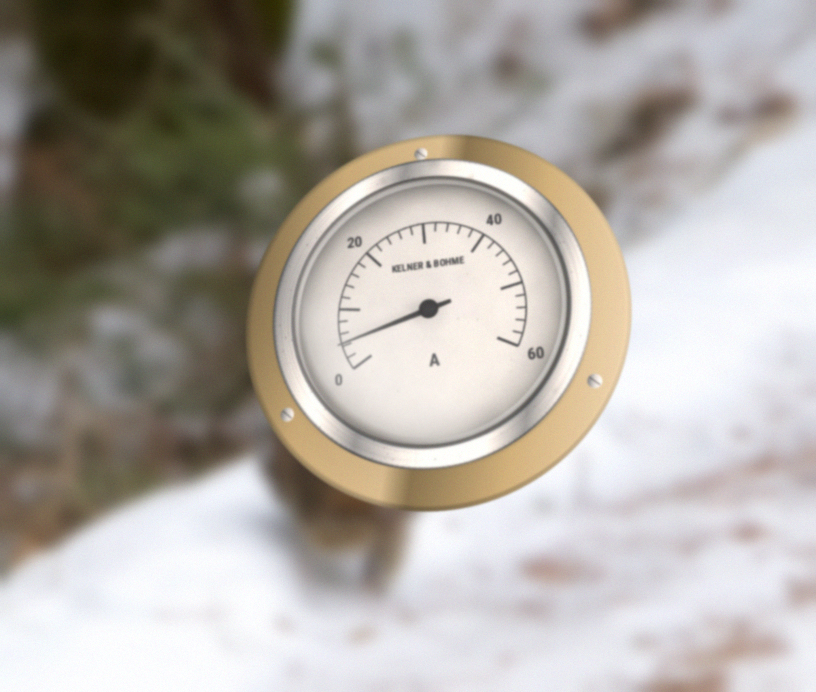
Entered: {"value": 4, "unit": "A"}
